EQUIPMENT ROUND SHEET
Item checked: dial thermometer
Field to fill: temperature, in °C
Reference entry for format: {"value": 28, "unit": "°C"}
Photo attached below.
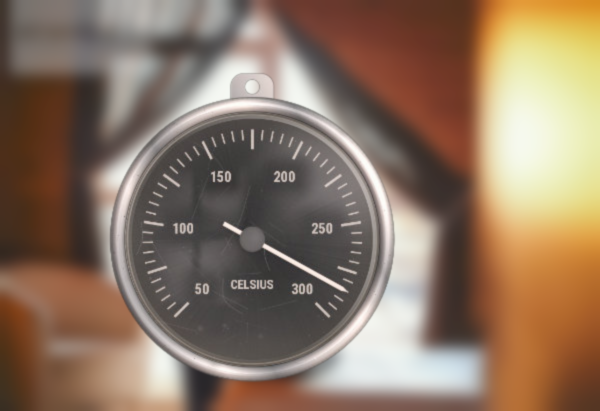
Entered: {"value": 285, "unit": "°C"}
